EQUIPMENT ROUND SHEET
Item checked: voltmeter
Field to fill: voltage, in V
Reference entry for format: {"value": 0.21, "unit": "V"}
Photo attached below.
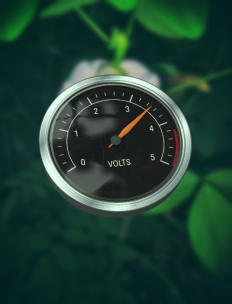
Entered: {"value": 3.5, "unit": "V"}
